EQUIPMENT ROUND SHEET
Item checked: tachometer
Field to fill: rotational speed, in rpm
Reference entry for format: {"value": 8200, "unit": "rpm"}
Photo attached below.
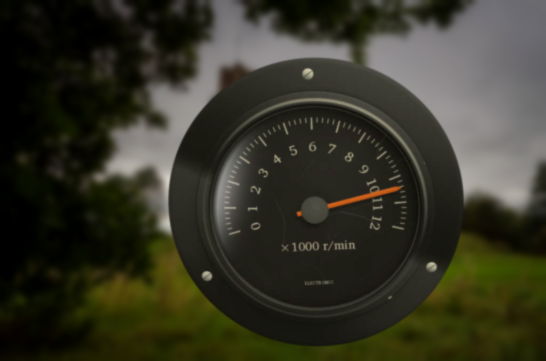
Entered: {"value": 10400, "unit": "rpm"}
